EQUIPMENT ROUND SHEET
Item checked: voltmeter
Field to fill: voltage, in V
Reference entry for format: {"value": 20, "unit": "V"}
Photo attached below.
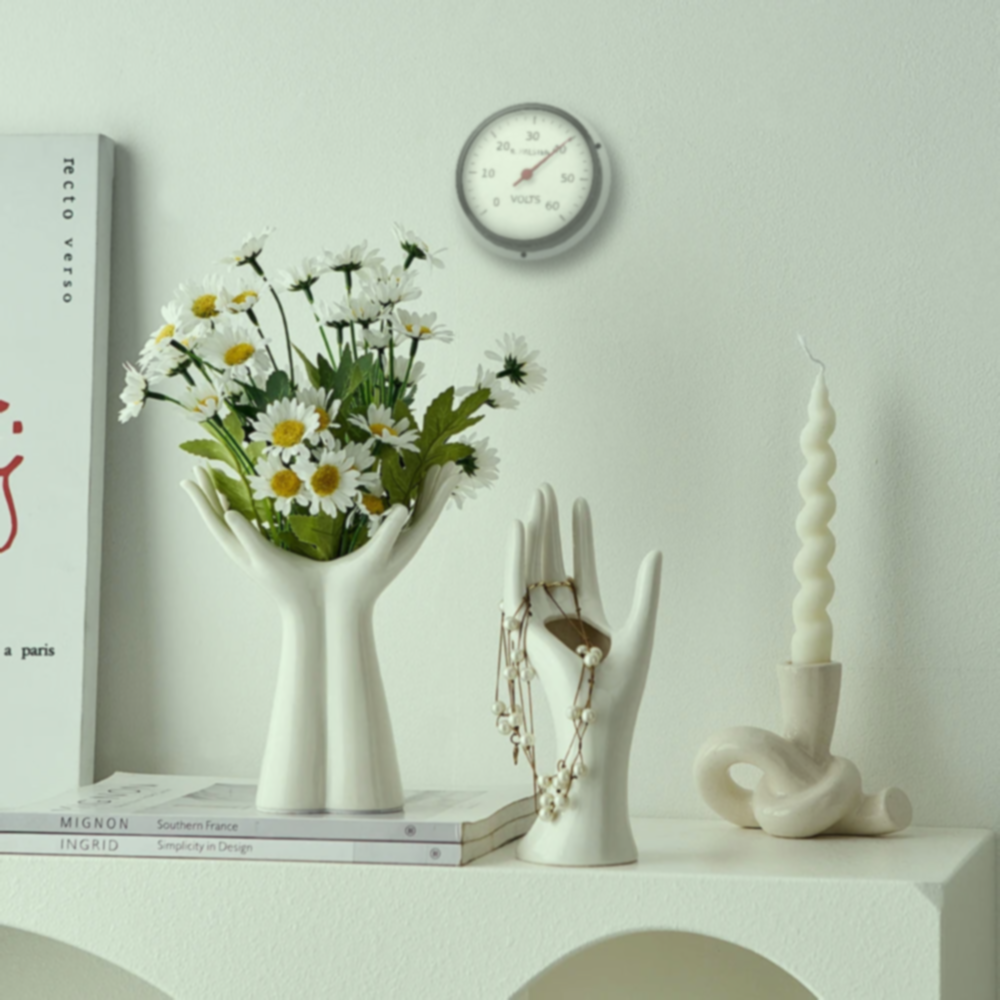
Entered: {"value": 40, "unit": "V"}
